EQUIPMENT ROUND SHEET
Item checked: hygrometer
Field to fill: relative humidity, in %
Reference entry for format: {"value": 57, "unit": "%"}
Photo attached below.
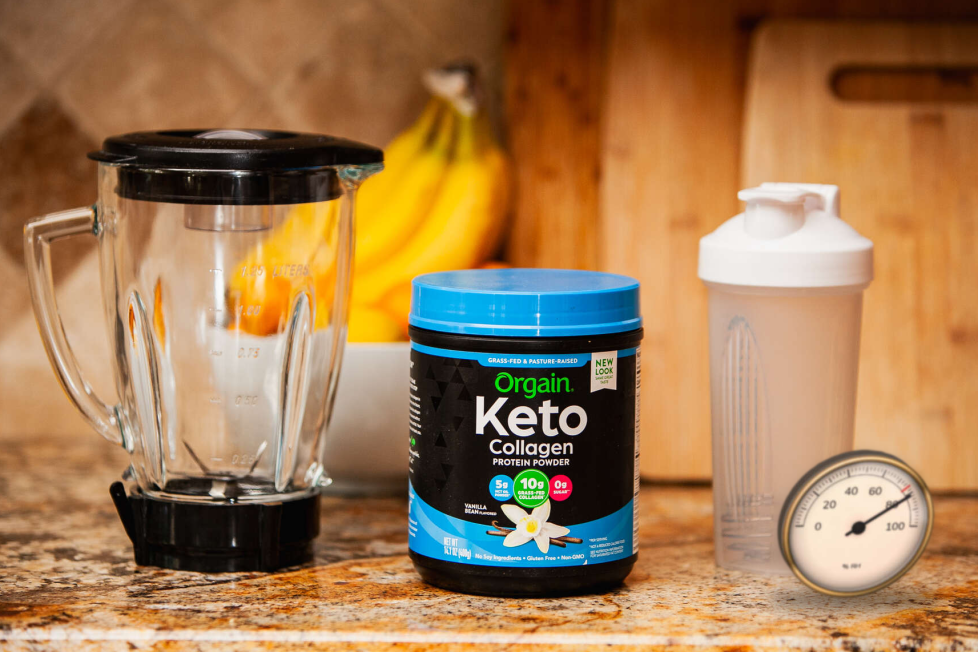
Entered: {"value": 80, "unit": "%"}
